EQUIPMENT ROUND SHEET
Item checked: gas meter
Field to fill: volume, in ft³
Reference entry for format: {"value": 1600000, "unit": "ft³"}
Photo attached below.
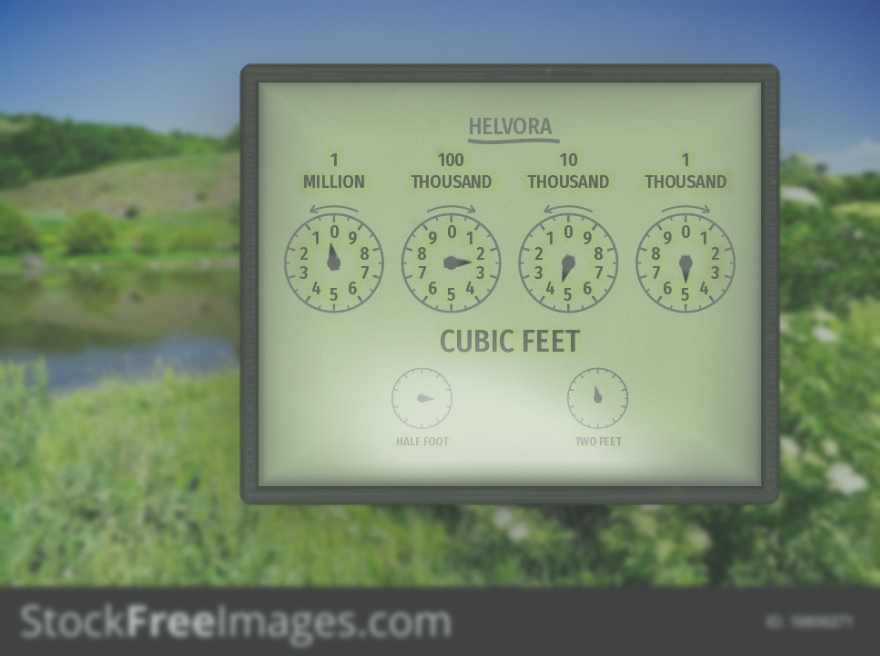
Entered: {"value": 24500, "unit": "ft³"}
